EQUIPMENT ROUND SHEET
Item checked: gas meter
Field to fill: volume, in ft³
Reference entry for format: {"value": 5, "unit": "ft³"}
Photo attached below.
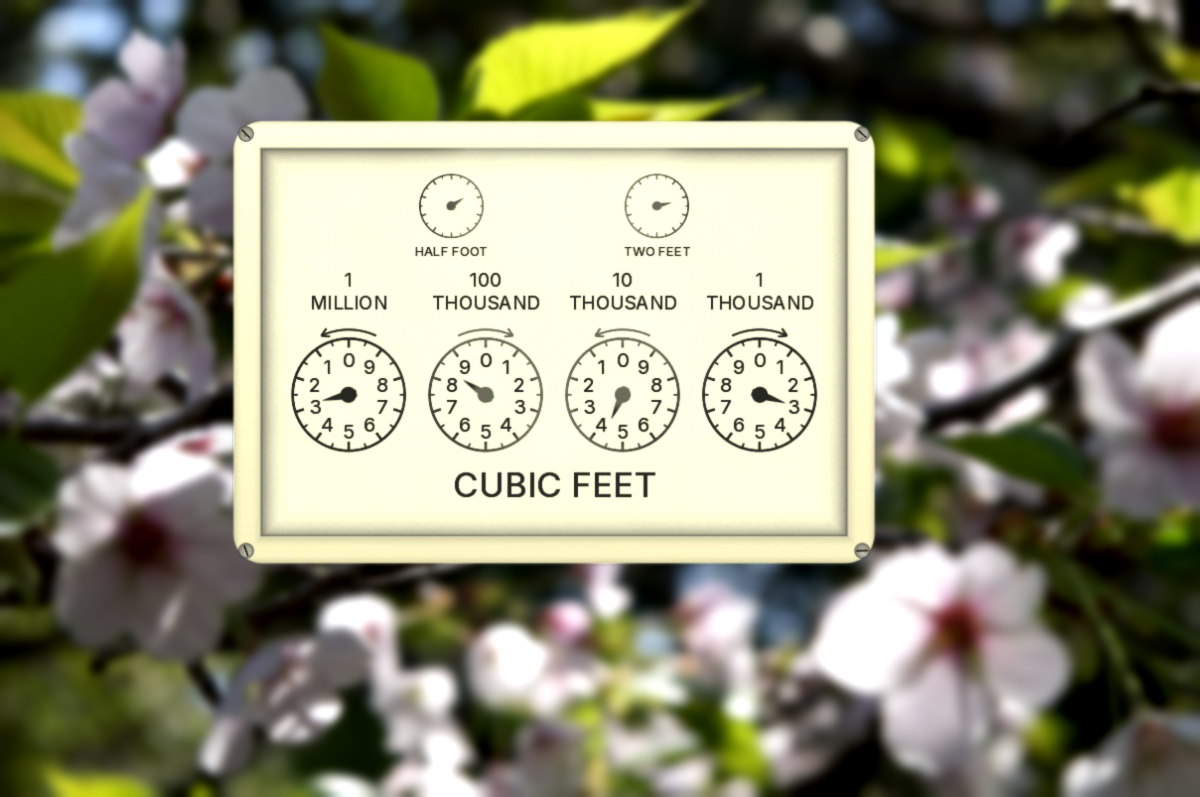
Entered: {"value": 284300, "unit": "ft³"}
